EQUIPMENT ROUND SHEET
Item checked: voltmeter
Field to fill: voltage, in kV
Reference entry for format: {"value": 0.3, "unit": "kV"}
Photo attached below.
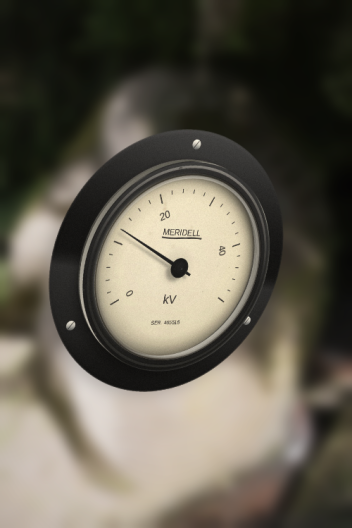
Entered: {"value": 12, "unit": "kV"}
